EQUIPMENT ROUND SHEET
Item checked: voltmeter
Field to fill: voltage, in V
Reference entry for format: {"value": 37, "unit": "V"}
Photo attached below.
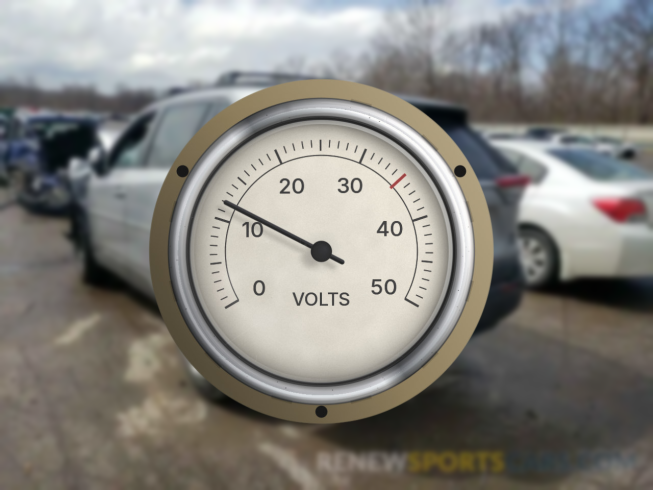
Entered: {"value": 12, "unit": "V"}
